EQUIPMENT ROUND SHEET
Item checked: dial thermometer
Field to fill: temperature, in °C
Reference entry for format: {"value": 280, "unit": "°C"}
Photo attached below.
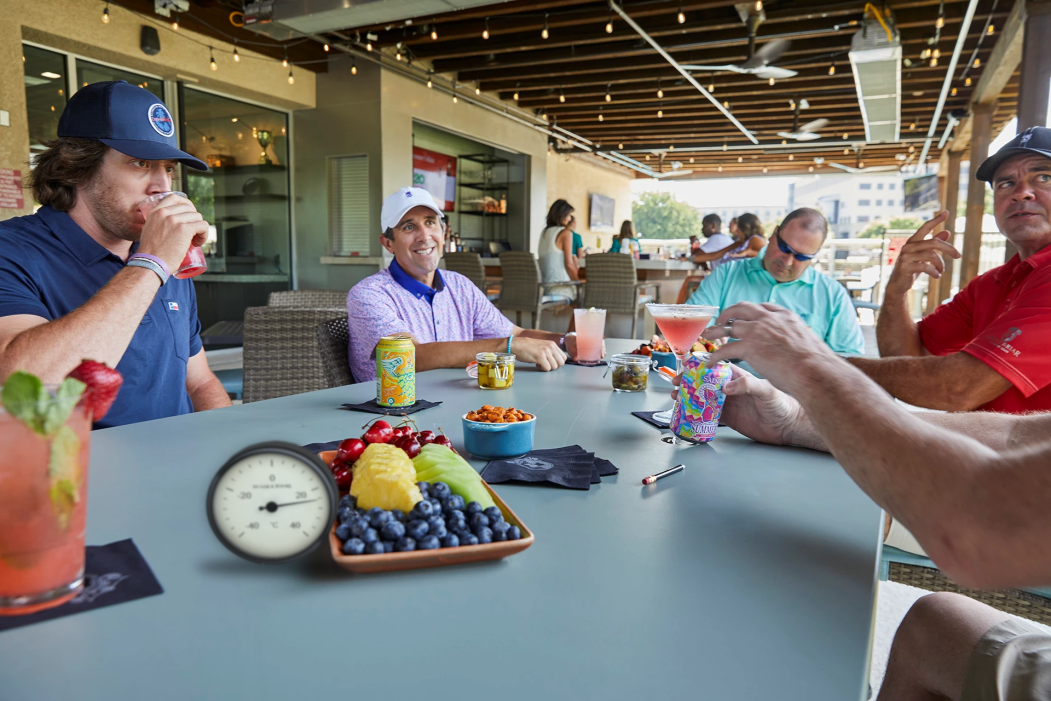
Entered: {"value": 24, "unit": "°C"}
